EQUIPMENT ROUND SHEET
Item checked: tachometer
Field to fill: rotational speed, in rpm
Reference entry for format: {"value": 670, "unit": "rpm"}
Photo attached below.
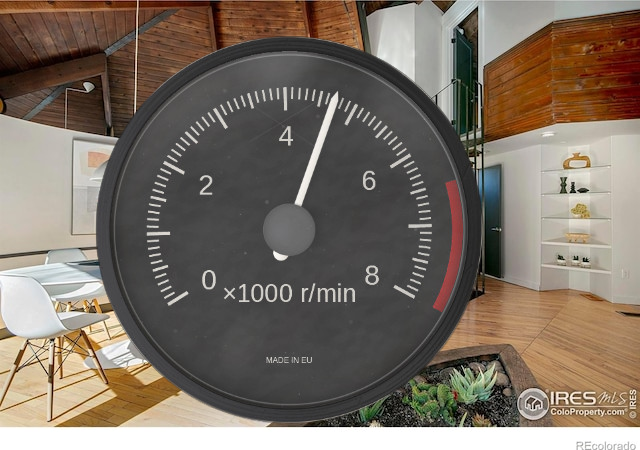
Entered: {"value": 4700, "unit": "rpm"}
